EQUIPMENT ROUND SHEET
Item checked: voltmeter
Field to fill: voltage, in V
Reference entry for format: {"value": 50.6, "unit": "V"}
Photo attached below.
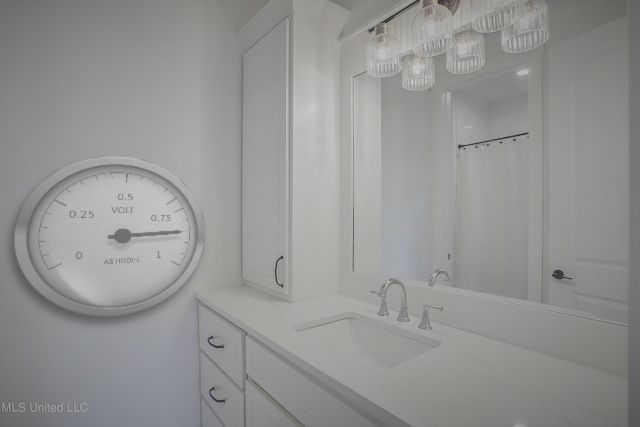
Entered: {"value": 0.85, "unit": "V"}
